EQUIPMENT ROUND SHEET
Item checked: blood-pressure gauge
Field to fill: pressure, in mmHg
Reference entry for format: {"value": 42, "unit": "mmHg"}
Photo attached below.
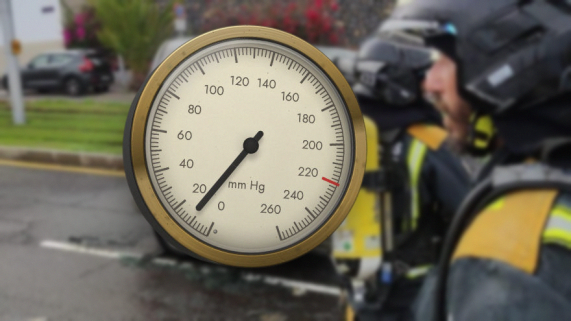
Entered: {"value": 12, "unit": "mmHg"}
